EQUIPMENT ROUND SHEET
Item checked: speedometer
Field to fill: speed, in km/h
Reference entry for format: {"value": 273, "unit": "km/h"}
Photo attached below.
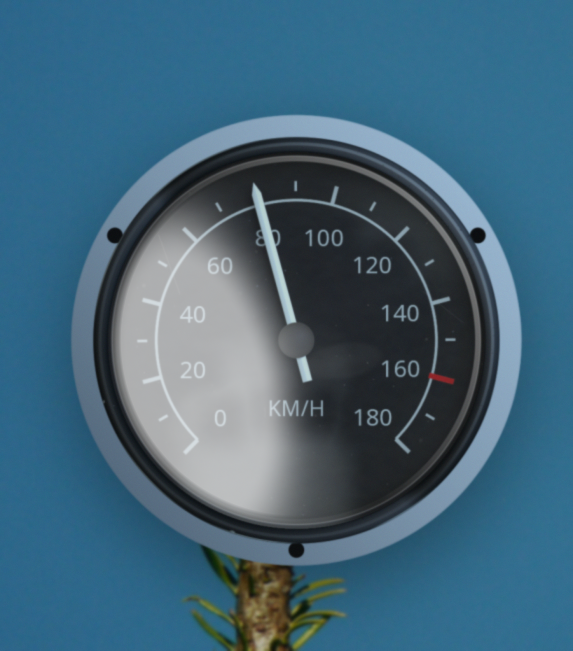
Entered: {"value": 80, "unit": "km/h"}
